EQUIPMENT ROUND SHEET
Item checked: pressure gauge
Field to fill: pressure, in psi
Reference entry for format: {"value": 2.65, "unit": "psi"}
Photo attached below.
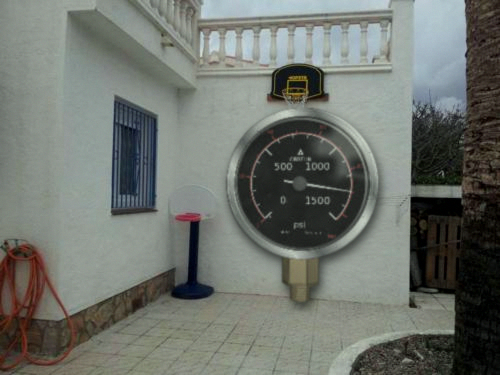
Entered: {"value": 1300, "unit": "psi"}
